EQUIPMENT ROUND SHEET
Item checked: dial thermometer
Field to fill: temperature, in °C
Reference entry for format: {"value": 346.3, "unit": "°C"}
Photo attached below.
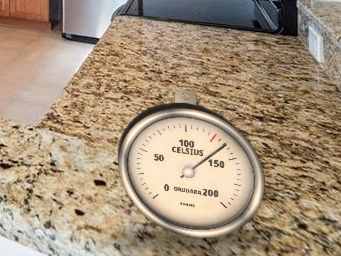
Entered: {"value": 135, "unit": "°C"}
